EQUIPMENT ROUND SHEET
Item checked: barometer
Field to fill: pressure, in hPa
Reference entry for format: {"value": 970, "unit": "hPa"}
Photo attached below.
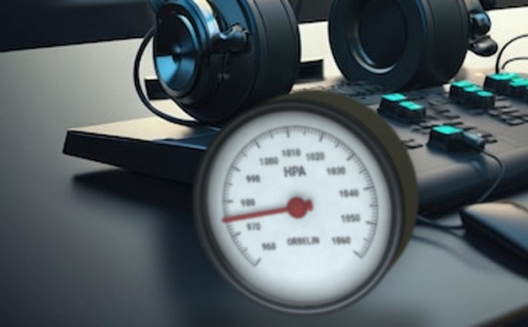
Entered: {"value": 975, "unit": "hPa"}
